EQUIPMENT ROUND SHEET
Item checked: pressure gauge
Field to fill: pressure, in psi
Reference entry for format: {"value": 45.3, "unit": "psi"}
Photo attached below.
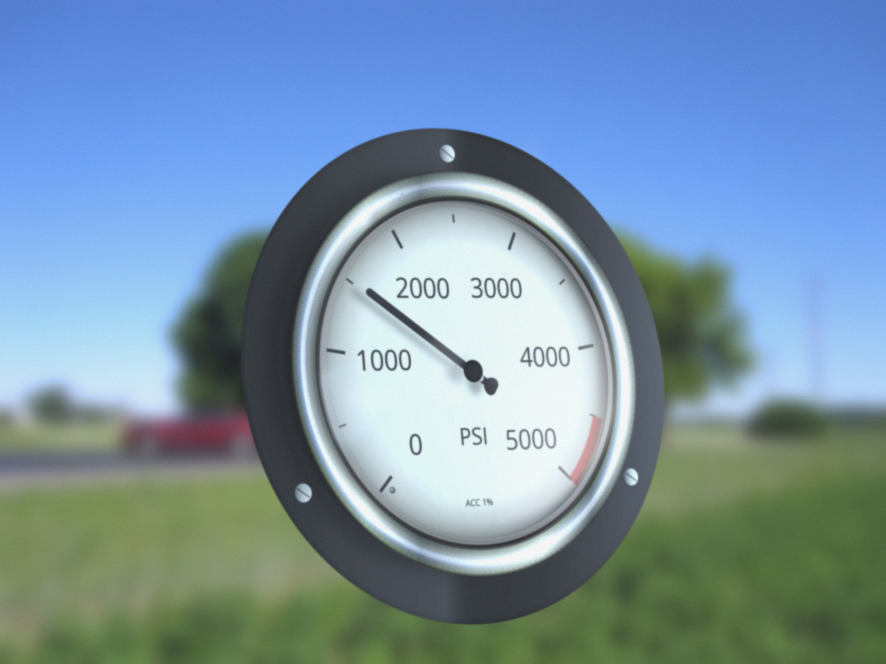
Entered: {"value": 1500, "unit": "psi"}
